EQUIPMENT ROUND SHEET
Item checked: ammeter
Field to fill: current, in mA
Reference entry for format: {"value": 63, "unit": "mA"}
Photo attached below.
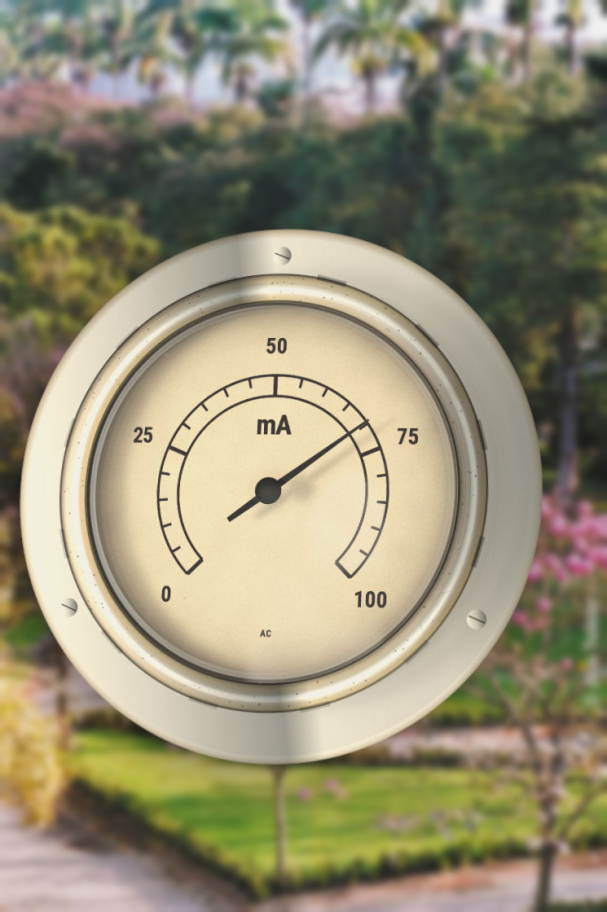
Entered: {"value": 70, "unit": "mA"}
